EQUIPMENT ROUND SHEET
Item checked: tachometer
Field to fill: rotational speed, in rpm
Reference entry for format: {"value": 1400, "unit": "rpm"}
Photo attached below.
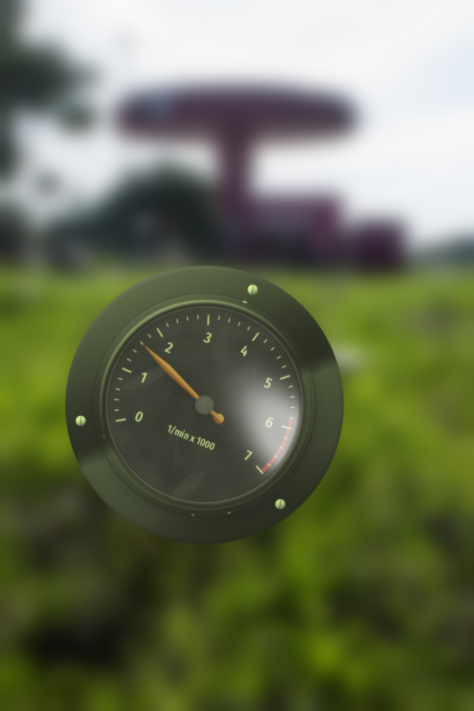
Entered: {"value": 1600, "unit": "rpm"}
